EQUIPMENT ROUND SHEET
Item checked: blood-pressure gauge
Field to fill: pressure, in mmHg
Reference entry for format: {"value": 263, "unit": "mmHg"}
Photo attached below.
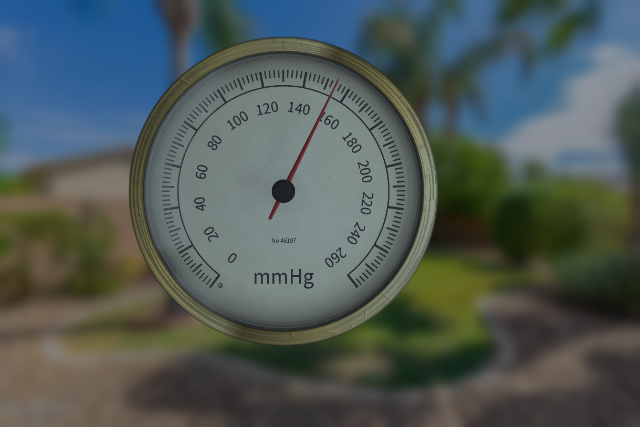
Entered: {"value": 154, "unit": "mmHg"}
